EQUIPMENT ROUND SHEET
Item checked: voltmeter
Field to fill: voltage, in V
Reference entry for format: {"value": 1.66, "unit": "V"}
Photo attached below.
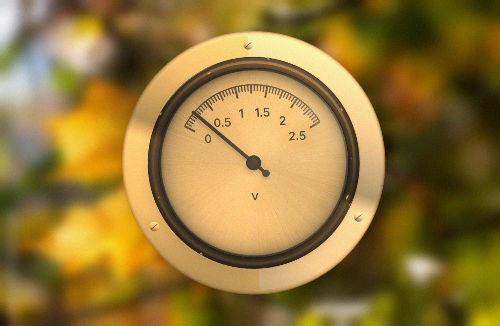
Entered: {"value": 0.25, "unit": "V"}
